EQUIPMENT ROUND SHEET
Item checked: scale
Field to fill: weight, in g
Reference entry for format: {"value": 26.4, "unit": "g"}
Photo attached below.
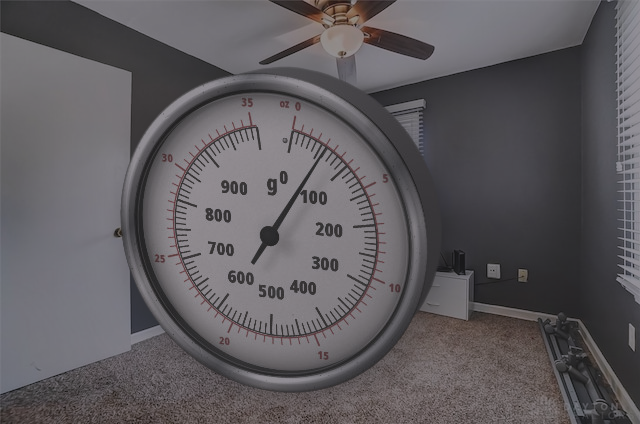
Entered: {"value": 60, "unit": "g"}
